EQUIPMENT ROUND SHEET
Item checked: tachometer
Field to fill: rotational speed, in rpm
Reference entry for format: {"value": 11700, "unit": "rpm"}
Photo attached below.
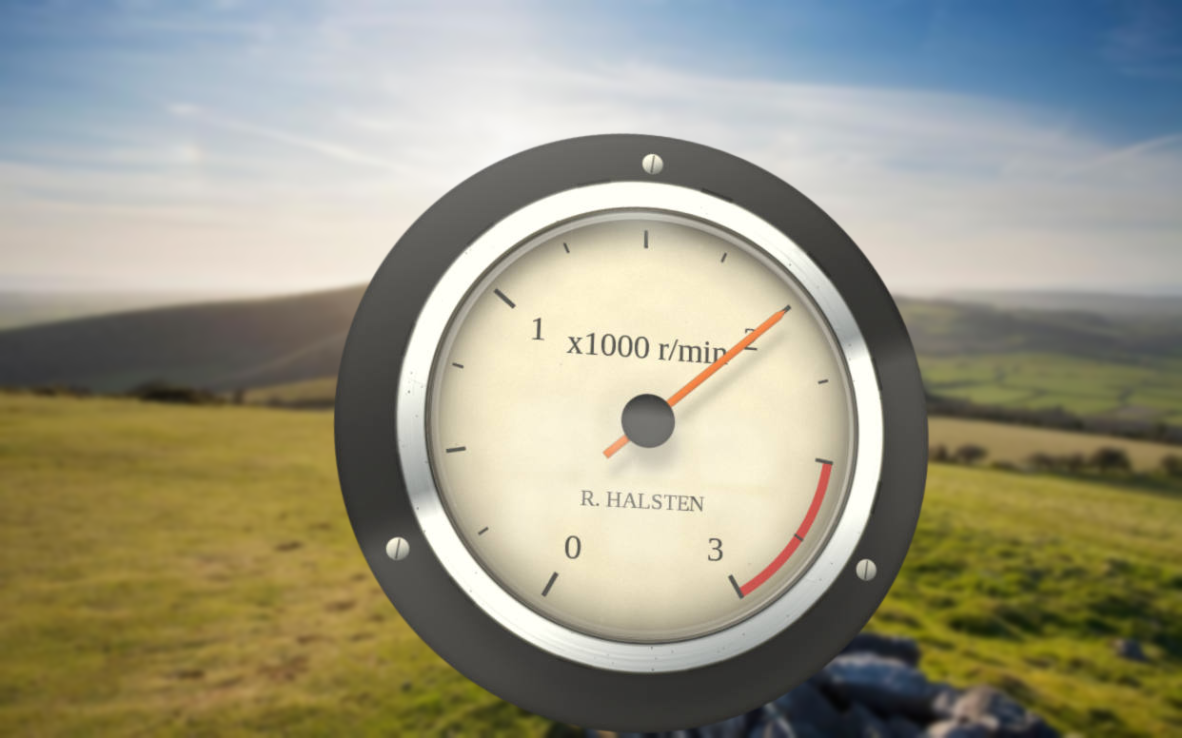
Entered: {"value": 2000, "unit": "rpm"}
